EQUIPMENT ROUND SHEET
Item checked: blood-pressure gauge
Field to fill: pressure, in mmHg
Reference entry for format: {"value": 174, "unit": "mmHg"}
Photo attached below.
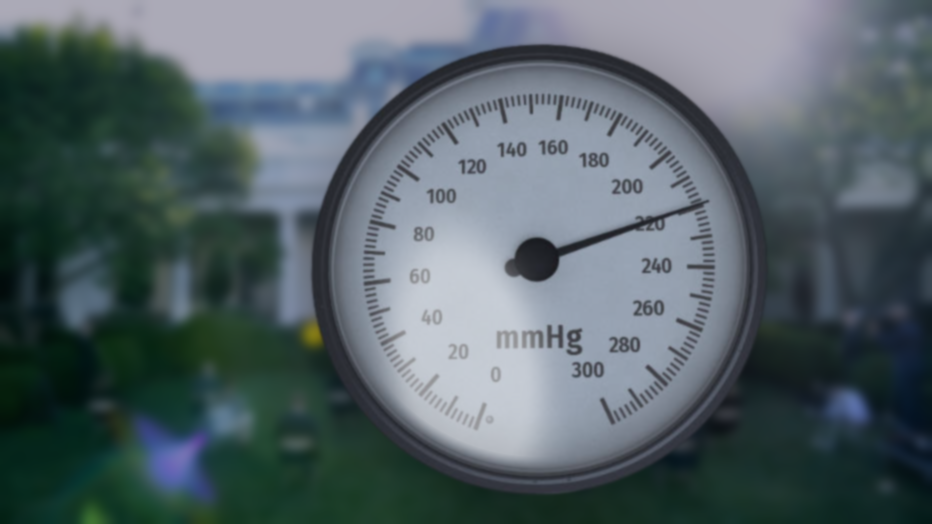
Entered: {"value": 220, "unit": "mmHg"}
